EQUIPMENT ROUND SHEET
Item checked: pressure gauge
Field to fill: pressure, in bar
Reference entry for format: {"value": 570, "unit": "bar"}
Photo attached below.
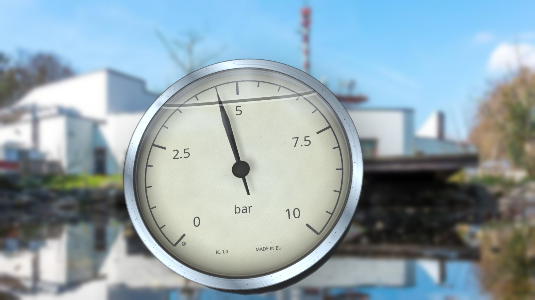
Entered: {"value": 4.5, "unit": "bar"}
